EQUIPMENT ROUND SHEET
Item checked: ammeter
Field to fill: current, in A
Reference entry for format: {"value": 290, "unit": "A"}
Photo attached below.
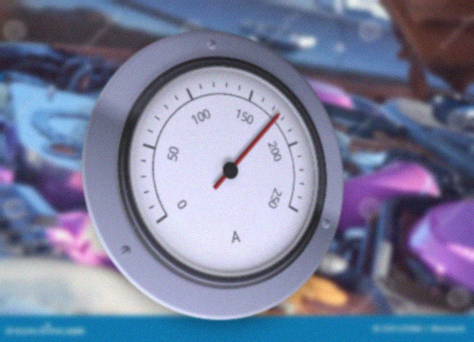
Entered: {"value": 175, "unit": "A"}
